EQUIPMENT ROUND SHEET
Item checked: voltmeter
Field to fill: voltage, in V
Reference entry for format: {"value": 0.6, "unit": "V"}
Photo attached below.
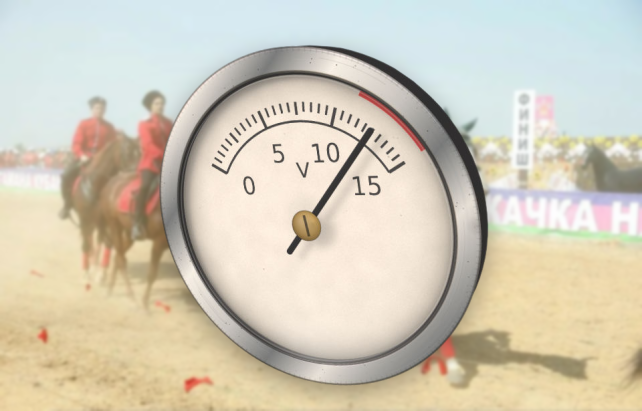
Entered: {"value": 12.5, "unit": "V"}
